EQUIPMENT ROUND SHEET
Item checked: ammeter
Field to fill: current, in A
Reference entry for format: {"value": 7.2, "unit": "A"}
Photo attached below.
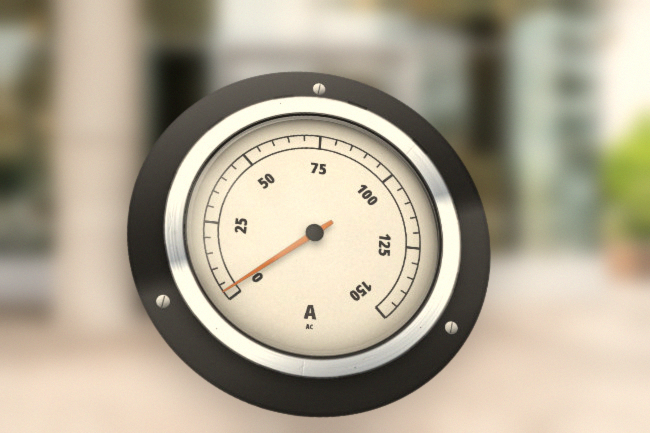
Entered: {"value": 2.5, "unit": "A"}
